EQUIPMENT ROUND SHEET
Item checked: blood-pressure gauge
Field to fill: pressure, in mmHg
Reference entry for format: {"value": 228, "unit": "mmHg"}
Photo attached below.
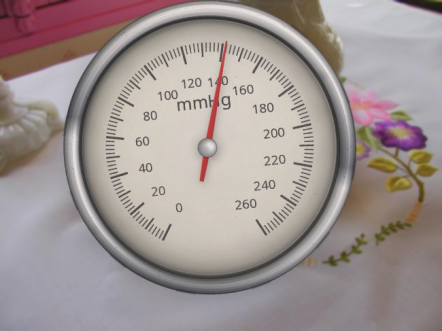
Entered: {"value": 142, "unit": "mmHg"}
